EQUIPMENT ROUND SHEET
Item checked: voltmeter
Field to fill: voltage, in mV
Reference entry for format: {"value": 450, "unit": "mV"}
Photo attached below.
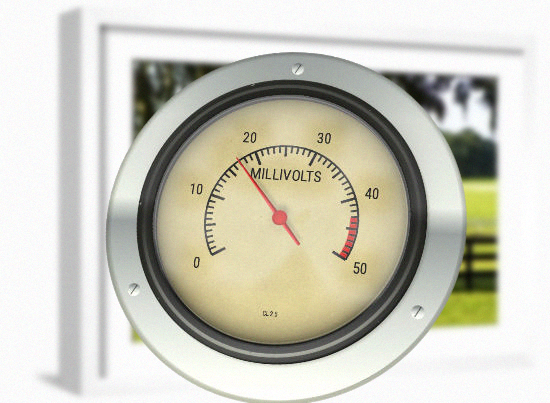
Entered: {"value": 17, "unit": "mV"}
